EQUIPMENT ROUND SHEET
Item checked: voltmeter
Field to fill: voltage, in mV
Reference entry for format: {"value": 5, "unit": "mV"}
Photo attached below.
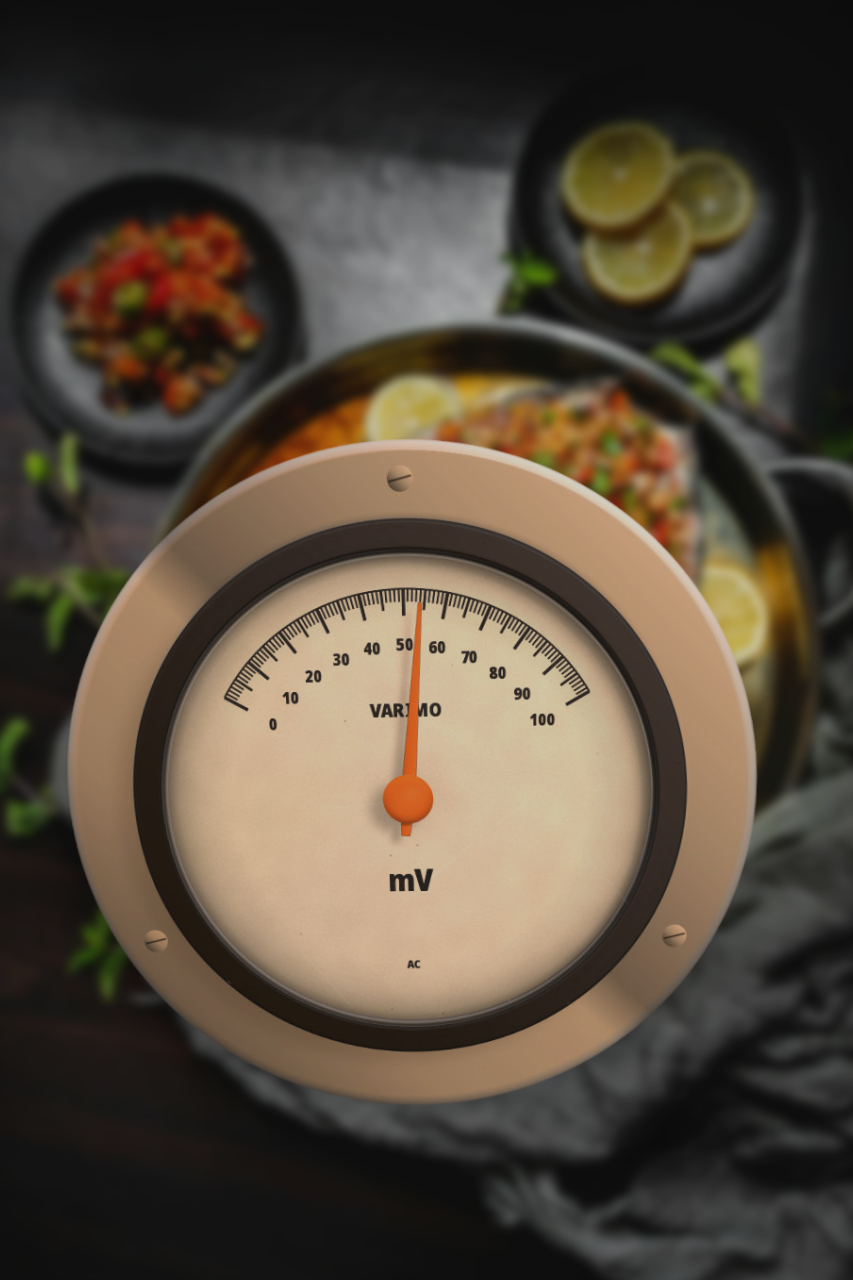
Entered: {"value": 54, "unit": "mV"}
